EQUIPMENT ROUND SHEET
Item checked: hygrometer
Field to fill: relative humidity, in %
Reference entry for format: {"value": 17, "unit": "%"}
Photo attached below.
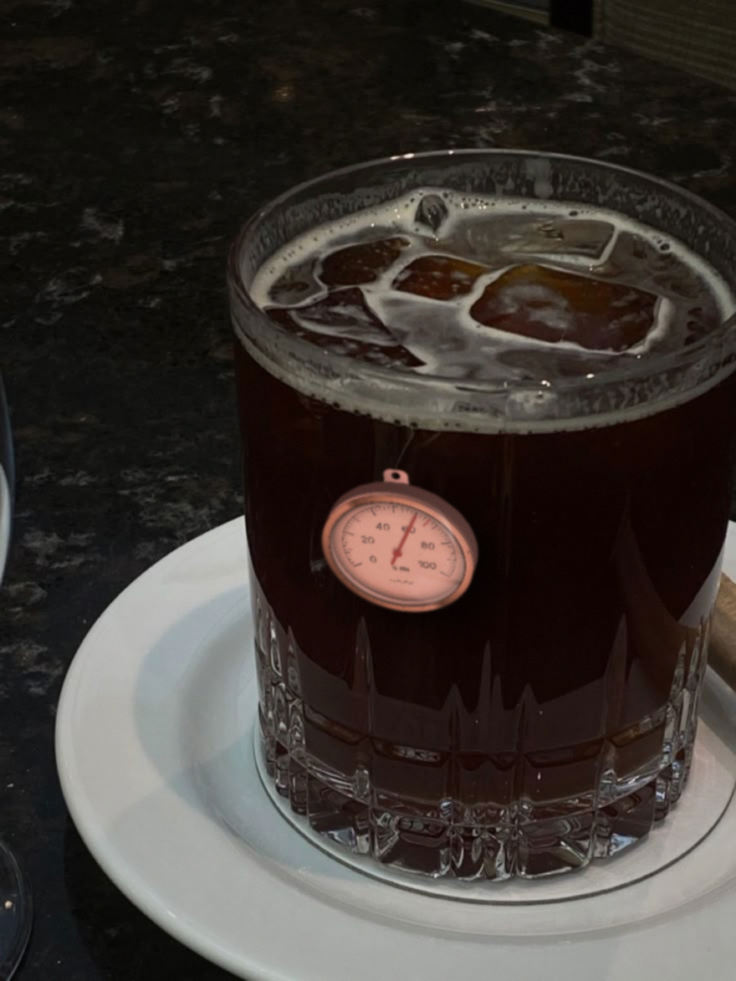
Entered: {"value": 60, "unit": "%"}
